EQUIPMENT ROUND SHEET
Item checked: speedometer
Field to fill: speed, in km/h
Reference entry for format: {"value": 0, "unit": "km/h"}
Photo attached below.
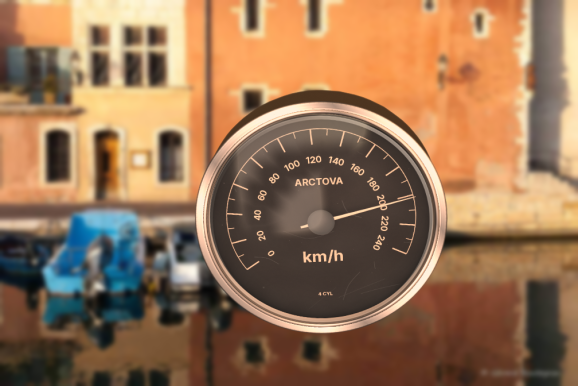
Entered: {"value": 200, "unit": "km/h"}
